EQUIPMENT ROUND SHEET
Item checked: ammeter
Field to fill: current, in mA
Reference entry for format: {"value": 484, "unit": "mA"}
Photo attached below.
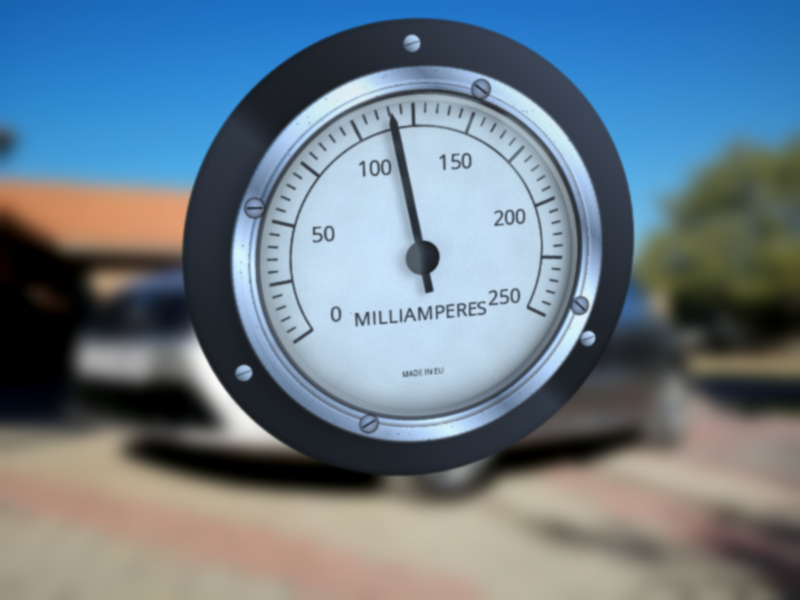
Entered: {"value": 115, "unit": "mA"}
